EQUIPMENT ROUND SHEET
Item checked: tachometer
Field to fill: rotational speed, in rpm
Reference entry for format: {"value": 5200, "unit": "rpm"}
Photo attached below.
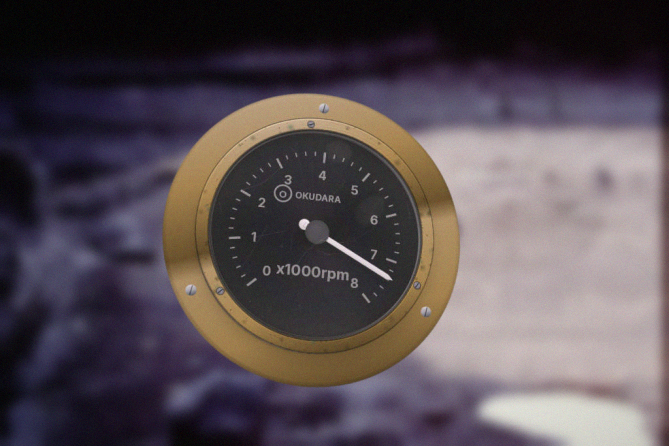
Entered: {"value": 7400, "unit": "rpm"}
